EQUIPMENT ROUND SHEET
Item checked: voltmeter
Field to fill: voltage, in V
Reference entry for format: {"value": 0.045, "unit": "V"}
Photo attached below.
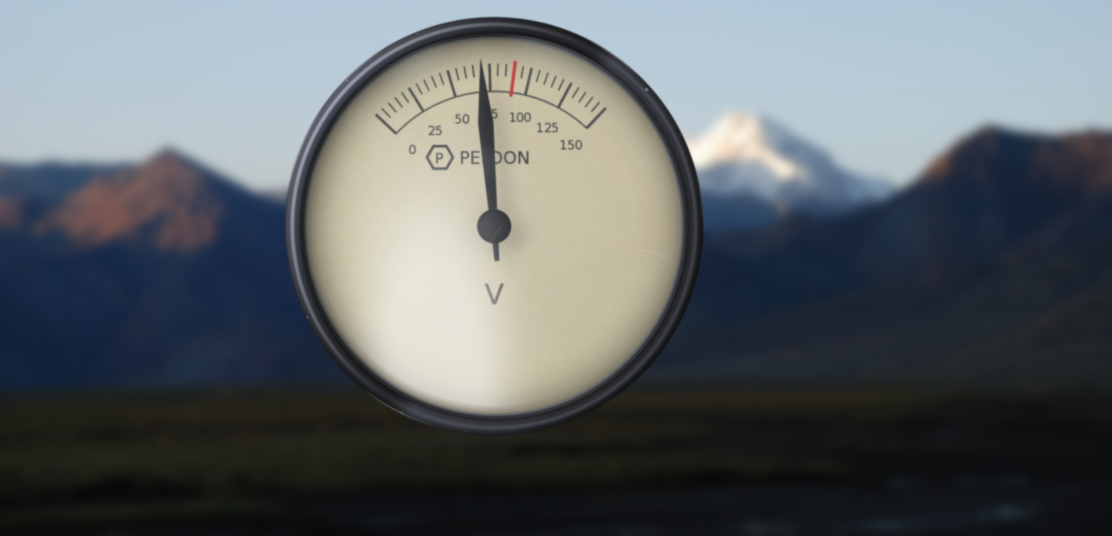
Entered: {"value": 70, "unit": "V"}
